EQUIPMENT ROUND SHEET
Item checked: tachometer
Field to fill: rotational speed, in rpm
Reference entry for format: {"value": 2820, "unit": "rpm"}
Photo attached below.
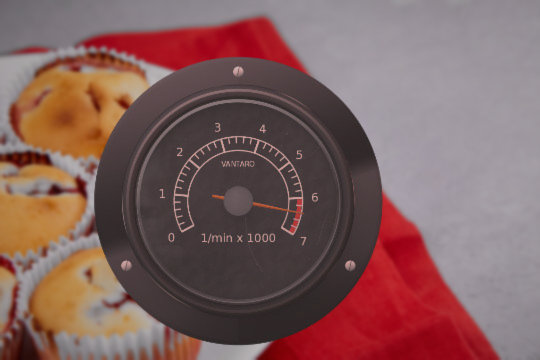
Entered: {"value": 6400, "unit": "rpm"}
